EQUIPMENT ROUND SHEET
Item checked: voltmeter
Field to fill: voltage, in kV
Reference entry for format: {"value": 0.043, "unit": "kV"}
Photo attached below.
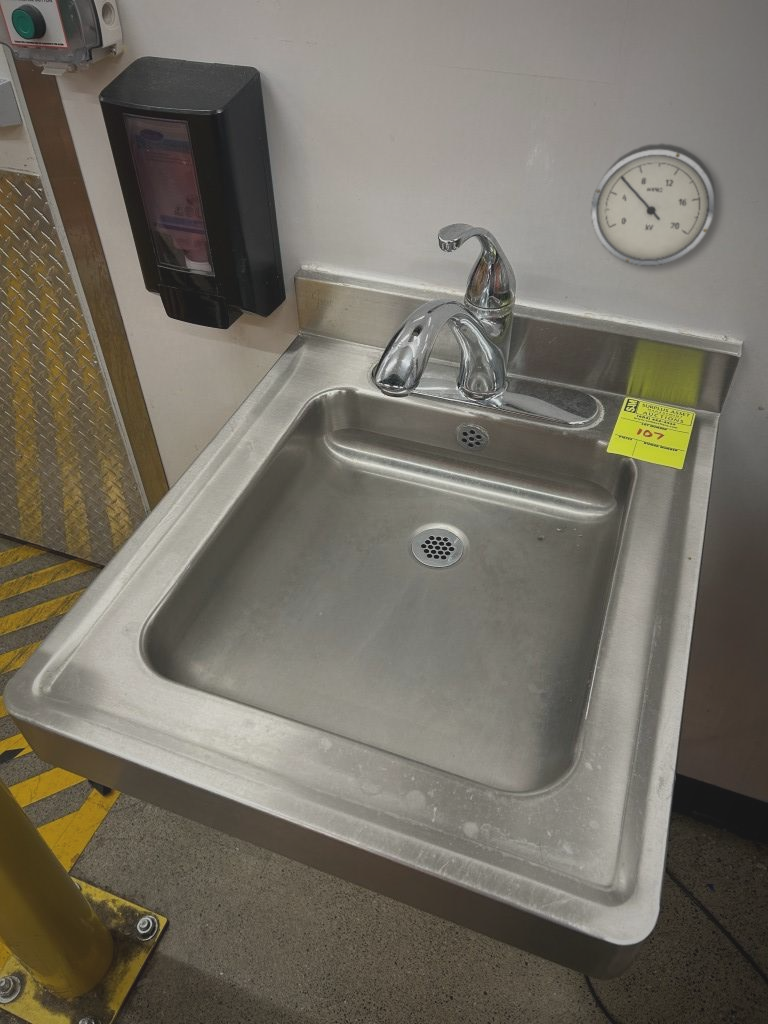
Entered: {"value": 6, "unit": "kV"}
